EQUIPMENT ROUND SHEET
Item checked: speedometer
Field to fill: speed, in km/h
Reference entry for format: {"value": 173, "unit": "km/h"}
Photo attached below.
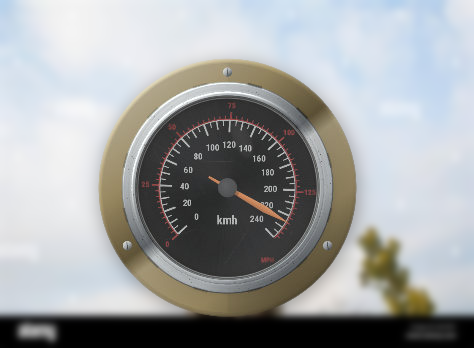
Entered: {"value": 225, "unit": "km/h"}
